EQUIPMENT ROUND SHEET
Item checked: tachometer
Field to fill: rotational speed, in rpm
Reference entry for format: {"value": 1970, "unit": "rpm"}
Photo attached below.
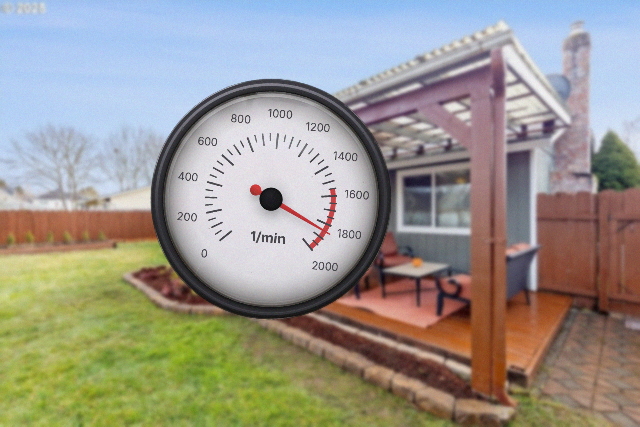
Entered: {"value": 1850, "unit": "rpm"}
